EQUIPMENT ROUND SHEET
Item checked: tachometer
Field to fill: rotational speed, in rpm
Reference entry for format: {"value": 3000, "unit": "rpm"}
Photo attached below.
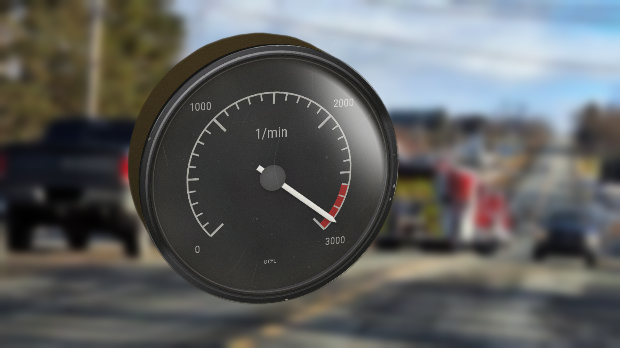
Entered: {"value": 2900, "unit": "rpm"}
